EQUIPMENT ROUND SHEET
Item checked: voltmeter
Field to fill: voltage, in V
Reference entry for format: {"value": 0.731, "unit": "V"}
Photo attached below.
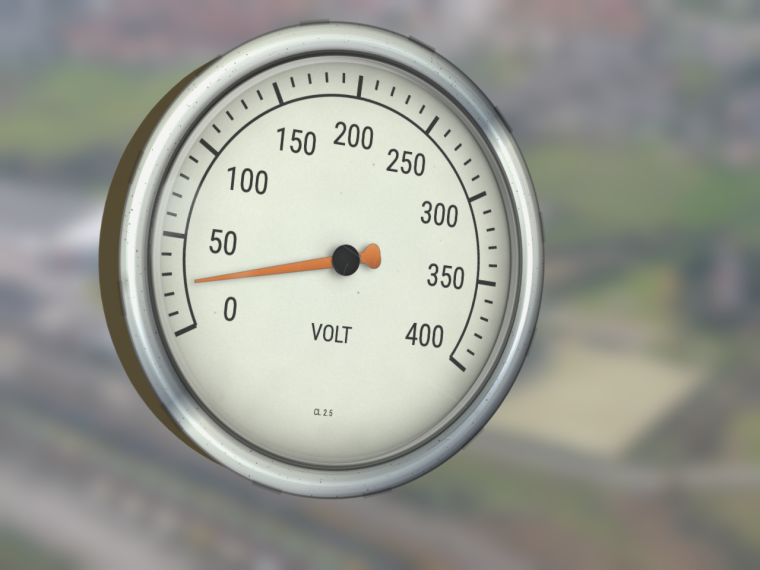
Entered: {"value": 25, "unit": "V"}
